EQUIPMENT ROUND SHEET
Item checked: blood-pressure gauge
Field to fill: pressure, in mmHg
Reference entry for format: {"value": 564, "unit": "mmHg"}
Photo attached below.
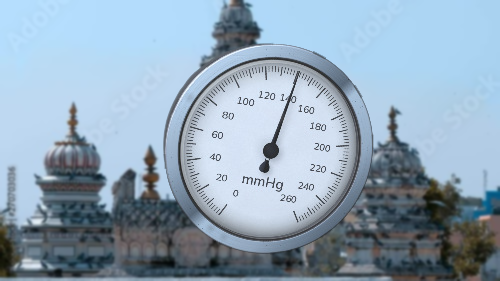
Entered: {"value": 140, "unit": "mmHg"}
